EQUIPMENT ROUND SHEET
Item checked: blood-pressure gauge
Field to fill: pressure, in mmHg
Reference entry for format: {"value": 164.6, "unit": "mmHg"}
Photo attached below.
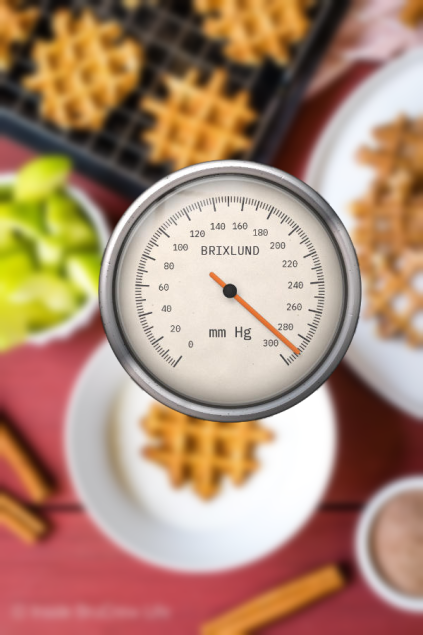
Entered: {"value": 290, "unit": "mmHg"}
